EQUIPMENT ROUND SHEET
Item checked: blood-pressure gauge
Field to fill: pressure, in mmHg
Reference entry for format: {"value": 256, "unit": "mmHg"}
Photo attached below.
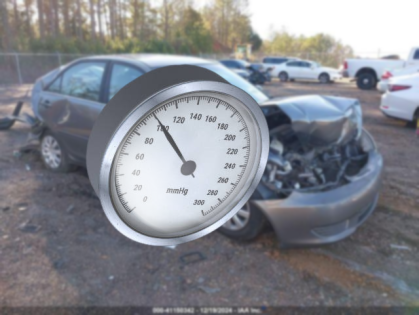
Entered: {"value": 100, "unit": "mmHg"}
